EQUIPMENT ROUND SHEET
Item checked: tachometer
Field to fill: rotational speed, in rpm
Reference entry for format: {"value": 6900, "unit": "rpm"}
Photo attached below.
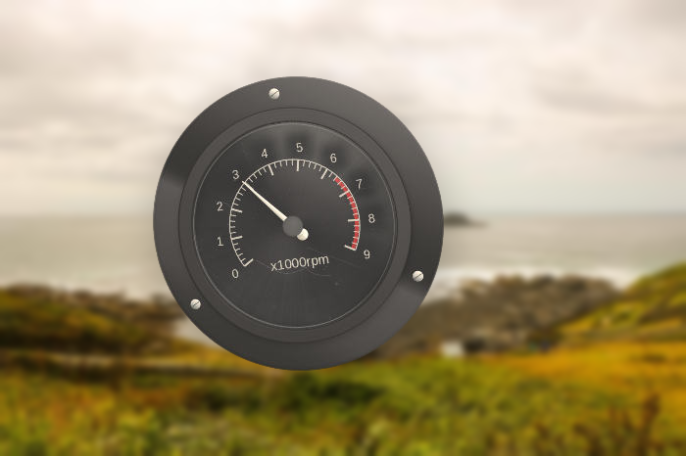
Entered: {"value": 3000, "unit": "rpm"}
